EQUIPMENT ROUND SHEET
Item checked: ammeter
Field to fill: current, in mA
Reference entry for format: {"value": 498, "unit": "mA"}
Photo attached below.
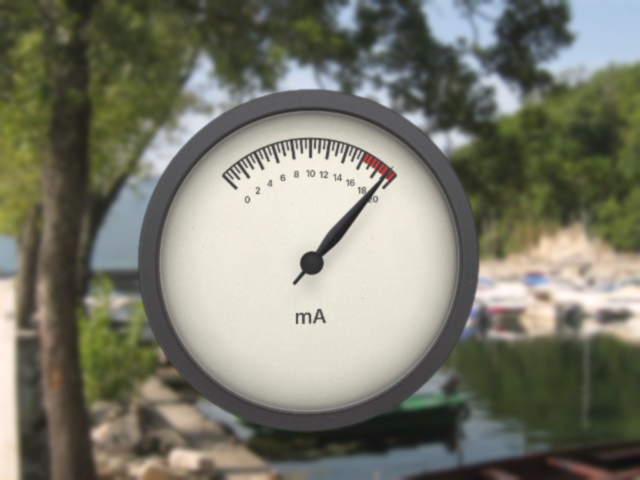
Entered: {"value": 19, "unit": "mA"}
